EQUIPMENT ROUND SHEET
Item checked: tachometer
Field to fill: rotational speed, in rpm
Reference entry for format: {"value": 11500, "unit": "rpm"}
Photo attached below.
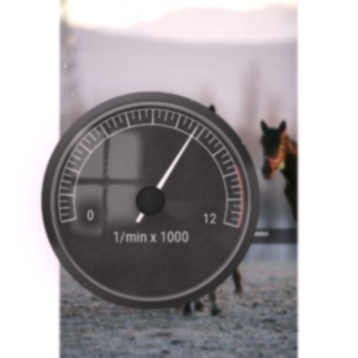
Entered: {"value": 7750, "unit": "rpm"}
